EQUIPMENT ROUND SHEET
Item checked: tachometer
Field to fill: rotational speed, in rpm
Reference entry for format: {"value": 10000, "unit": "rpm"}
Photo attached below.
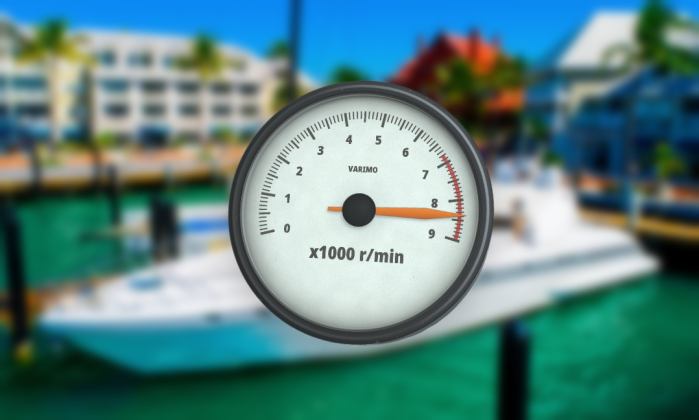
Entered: {"value": 8400, "unit": "rpm"}
